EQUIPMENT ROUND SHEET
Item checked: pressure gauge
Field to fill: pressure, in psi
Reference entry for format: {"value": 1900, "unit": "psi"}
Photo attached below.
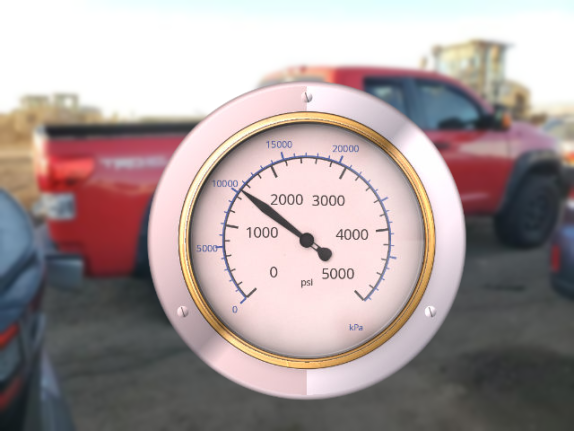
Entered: {"value": 1500, "unit": "psi"}
